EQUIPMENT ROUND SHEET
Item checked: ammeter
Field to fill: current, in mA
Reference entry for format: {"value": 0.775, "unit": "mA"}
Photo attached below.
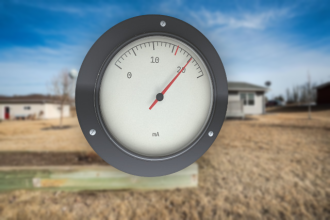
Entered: {"value": 20, "unit": "mA"}
